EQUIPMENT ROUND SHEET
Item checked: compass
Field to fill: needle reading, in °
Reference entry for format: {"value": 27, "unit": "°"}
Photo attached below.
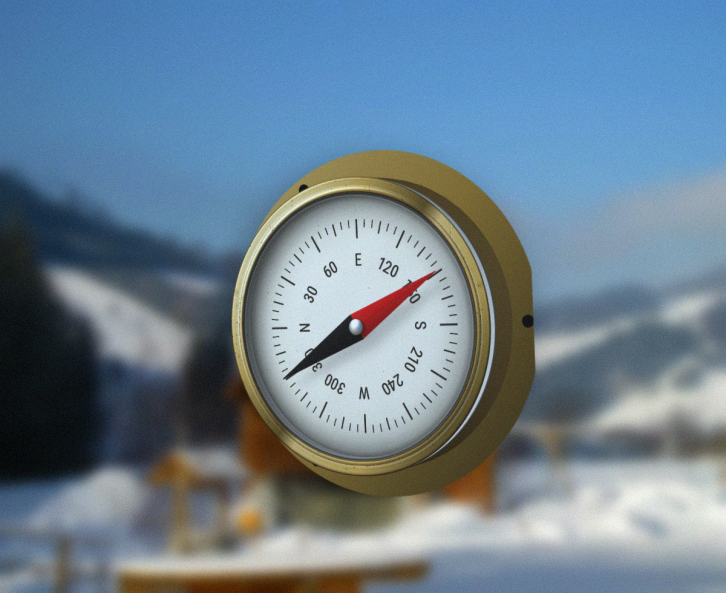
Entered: {"value": 150, "unit": "°"}
